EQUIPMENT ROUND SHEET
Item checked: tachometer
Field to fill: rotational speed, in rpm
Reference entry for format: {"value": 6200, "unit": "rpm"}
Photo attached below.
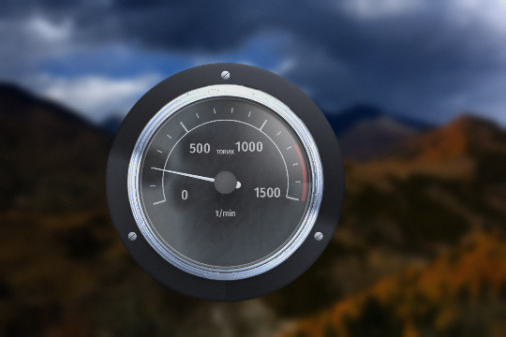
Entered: {"value": 200, "unit": "rpm"}
